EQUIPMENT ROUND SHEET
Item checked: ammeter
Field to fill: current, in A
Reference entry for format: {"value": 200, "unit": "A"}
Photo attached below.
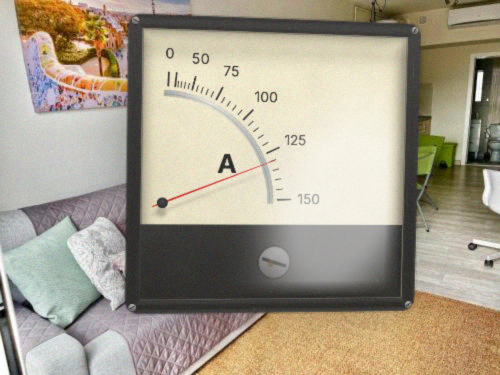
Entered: {"value": 130, "unit": "A"}
